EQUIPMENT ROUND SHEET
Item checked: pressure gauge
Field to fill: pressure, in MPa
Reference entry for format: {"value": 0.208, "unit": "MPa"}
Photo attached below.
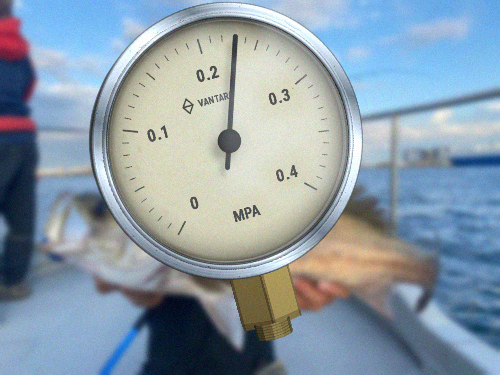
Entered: {"value": 0.23, "unit": "MPa"}
